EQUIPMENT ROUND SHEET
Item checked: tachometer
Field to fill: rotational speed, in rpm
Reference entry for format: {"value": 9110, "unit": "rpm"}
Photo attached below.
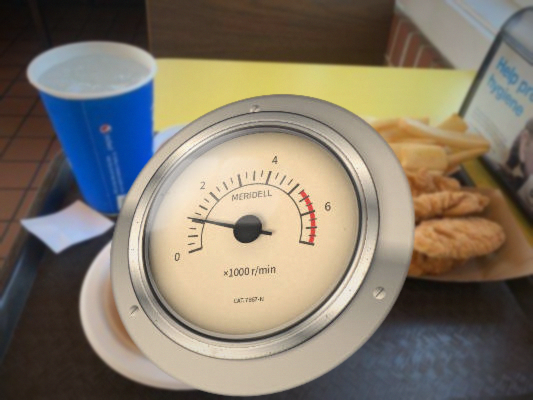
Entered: {"value": 1000, "unit": "rpm"}
